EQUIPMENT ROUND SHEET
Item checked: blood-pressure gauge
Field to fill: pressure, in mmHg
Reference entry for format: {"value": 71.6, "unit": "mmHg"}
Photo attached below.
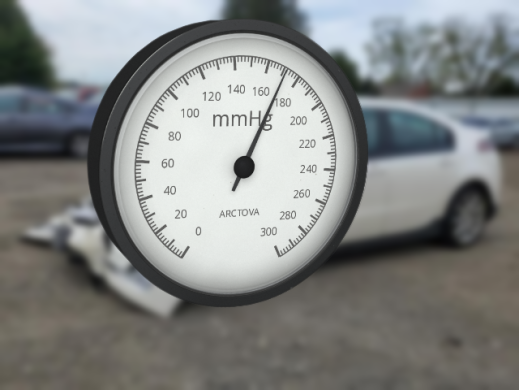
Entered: {"value": 170, "unit": "mmHg"}
